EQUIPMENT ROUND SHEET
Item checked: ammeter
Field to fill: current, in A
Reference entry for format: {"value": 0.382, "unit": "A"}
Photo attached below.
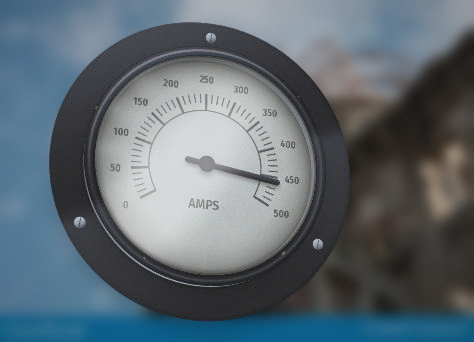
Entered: {"value": 460, "unit": "A"}
